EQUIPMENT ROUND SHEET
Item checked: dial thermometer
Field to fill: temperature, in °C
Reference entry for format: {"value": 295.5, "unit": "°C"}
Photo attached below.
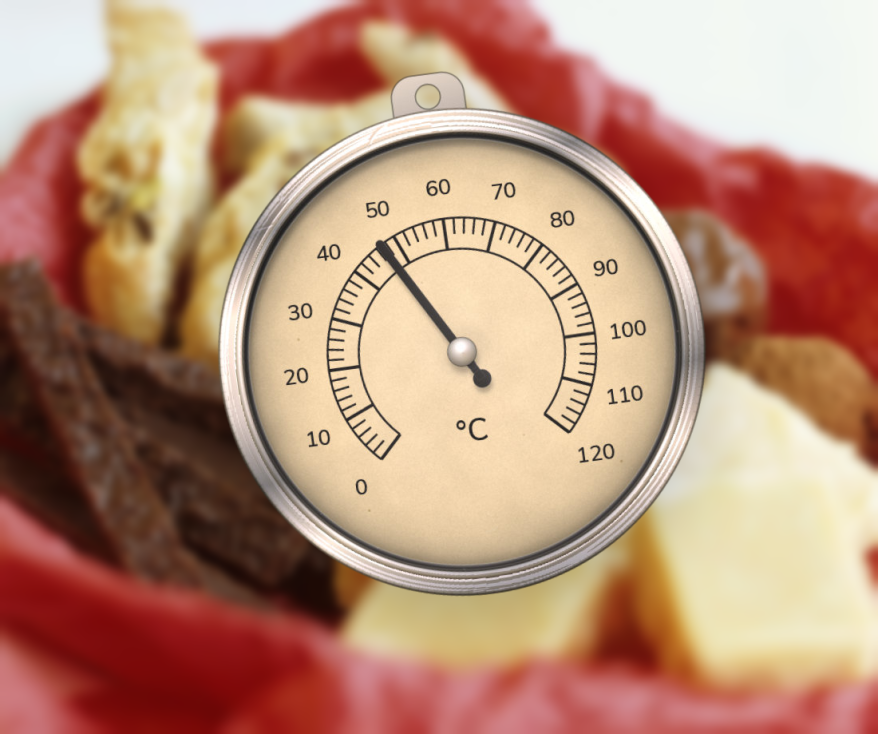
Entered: {"value": 47, "unit": "°C"}
